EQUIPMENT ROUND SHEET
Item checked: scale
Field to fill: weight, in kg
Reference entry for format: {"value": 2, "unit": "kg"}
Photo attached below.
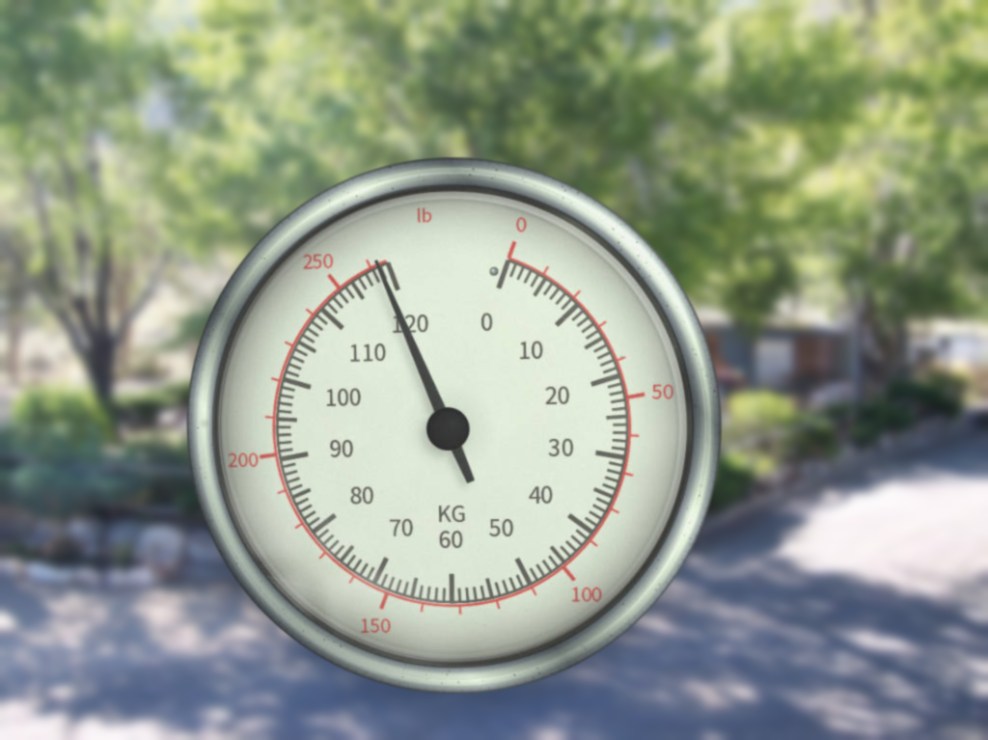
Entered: {"value": 119, "unit": "kg"}
